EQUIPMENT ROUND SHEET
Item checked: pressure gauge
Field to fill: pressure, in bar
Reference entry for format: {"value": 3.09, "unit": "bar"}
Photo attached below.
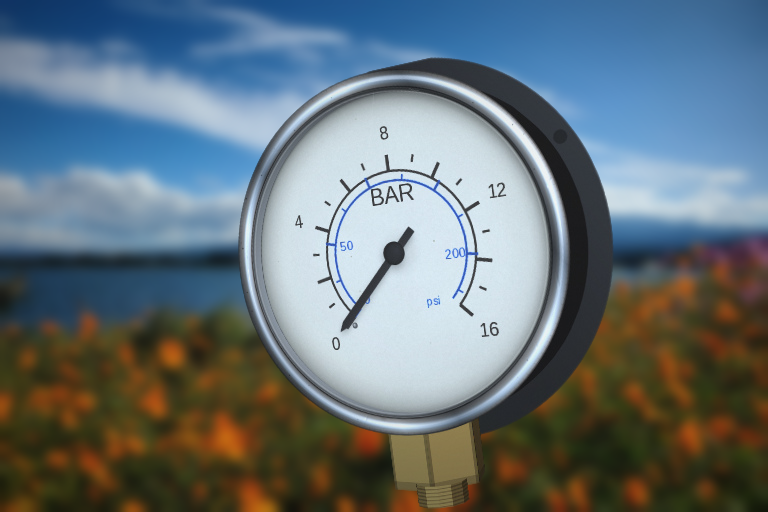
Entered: {"value": 0, "unit": "bar"}
